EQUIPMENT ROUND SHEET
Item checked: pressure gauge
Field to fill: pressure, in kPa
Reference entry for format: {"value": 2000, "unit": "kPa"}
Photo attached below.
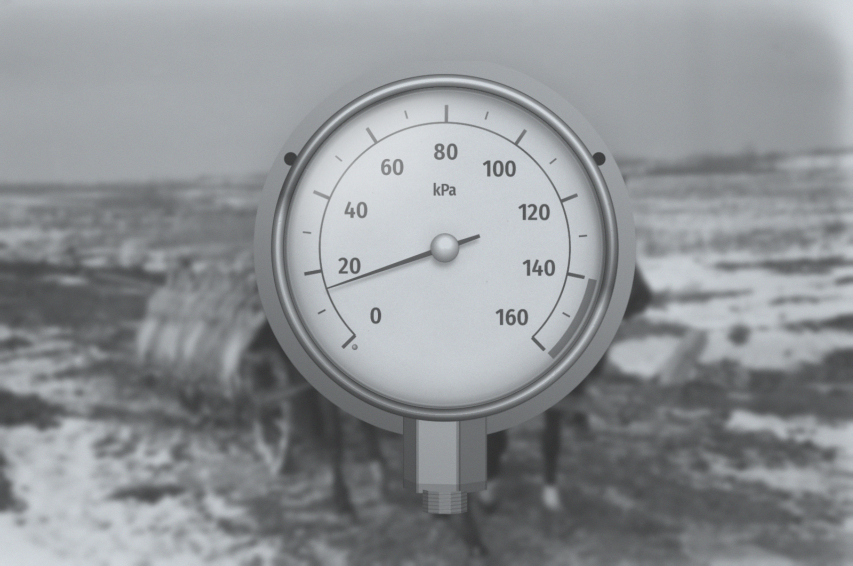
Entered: {"value": 15, "unit": "kPa"}
